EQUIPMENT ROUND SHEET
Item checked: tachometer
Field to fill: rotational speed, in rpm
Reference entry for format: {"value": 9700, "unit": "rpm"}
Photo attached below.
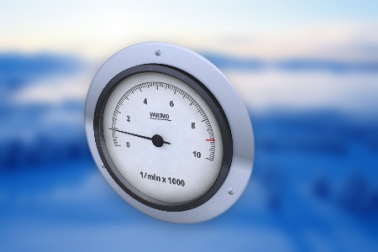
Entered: {"value": 1000, "unit": "rpm"}
